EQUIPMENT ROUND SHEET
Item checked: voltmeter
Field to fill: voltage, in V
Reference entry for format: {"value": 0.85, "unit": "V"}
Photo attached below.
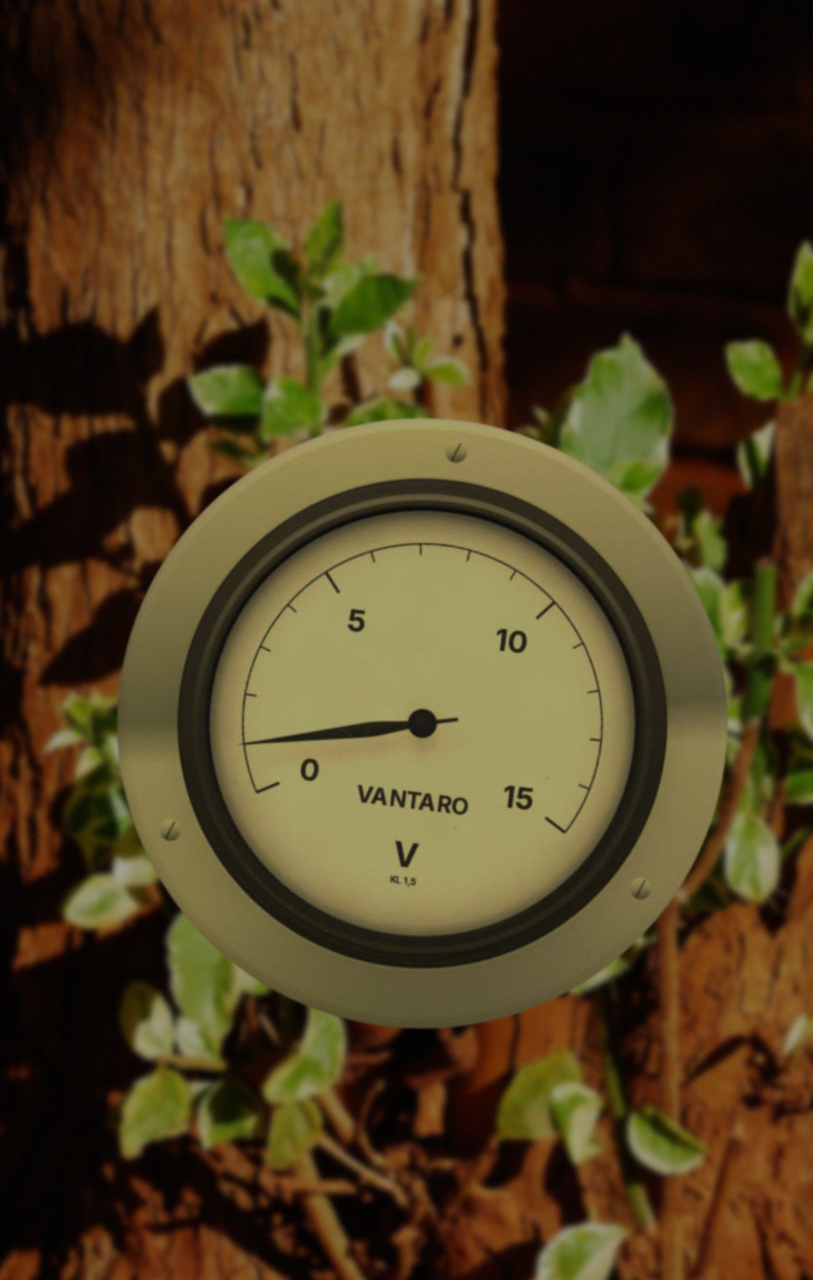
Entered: {"value": 1, "unit": "V"}
